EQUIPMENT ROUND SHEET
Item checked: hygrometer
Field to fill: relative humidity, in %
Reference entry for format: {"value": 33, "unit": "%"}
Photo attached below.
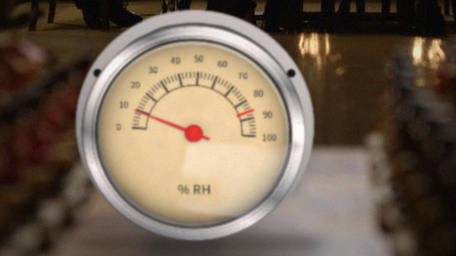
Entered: {"value": 10, "unit": "%"}
